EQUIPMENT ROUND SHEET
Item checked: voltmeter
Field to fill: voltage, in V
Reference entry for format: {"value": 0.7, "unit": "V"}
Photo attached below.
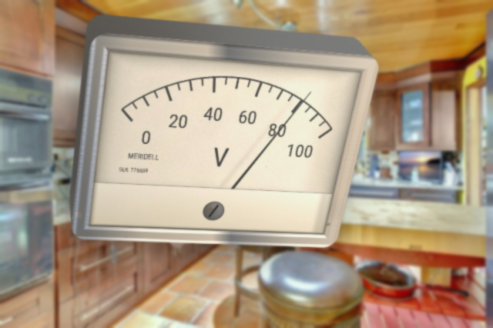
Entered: {"value": 80, "unit": "V"}
